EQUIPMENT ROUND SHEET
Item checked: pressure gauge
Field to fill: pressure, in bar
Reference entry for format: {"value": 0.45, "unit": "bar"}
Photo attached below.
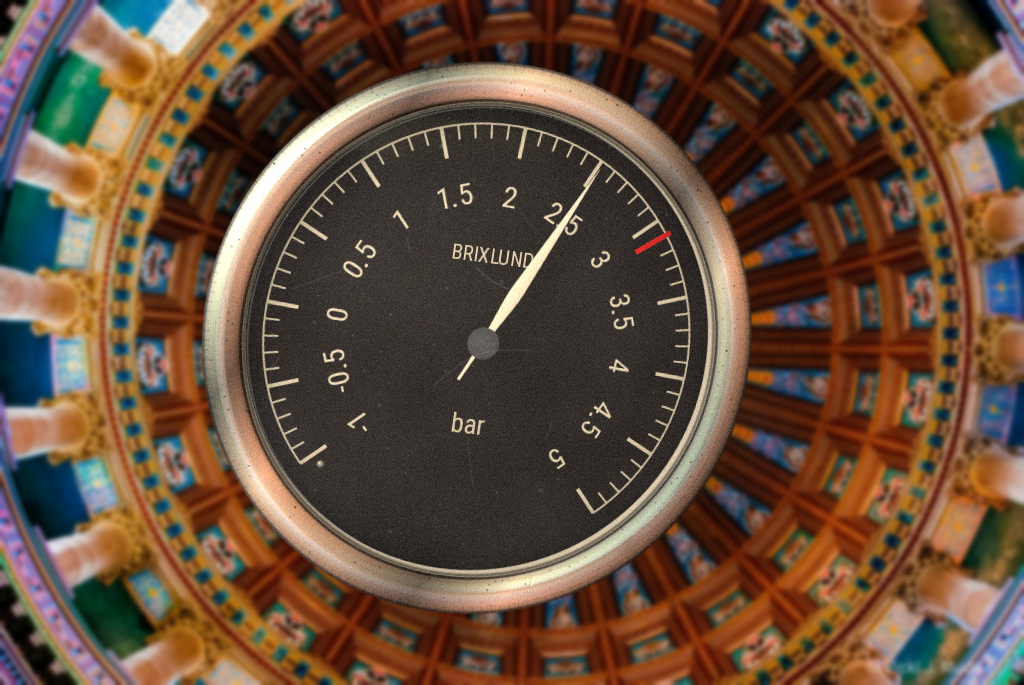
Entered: {"value": 2.5, "unit": "bar"}
